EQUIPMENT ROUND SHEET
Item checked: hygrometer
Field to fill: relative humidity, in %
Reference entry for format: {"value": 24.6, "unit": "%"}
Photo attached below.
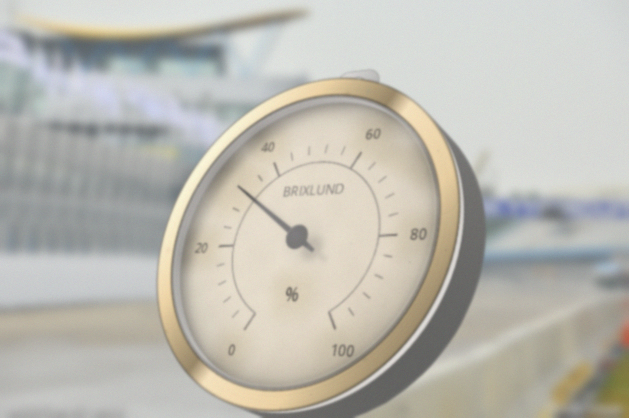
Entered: {"value": 32, "unit": "%"}
